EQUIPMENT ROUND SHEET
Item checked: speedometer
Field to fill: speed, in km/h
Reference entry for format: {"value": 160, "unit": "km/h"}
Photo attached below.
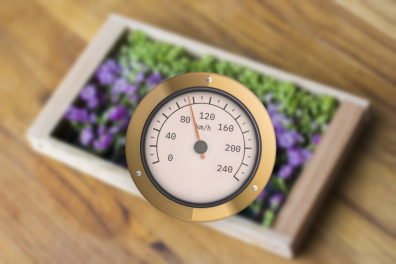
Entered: {"value": 95, "unit": "km/h"}
